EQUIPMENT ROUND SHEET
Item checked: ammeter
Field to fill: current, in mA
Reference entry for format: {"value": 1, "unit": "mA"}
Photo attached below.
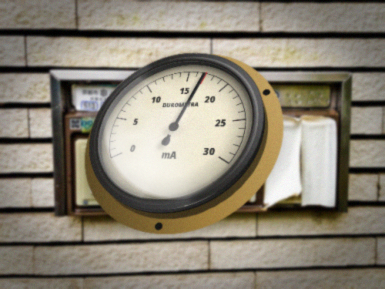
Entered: {"value": 17, "unit": "mA"}
